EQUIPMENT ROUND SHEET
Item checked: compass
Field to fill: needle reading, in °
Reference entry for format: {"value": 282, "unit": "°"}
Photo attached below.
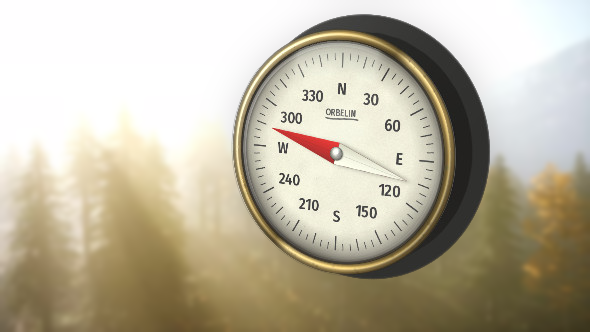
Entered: {"value": 285, "unit": "°"}
